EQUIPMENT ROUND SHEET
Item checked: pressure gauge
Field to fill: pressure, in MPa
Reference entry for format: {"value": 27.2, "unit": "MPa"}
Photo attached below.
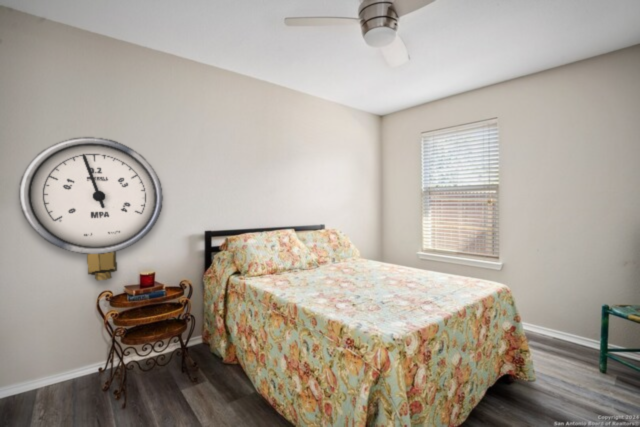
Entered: {"value": 0.18, "unit": "MPa"}
